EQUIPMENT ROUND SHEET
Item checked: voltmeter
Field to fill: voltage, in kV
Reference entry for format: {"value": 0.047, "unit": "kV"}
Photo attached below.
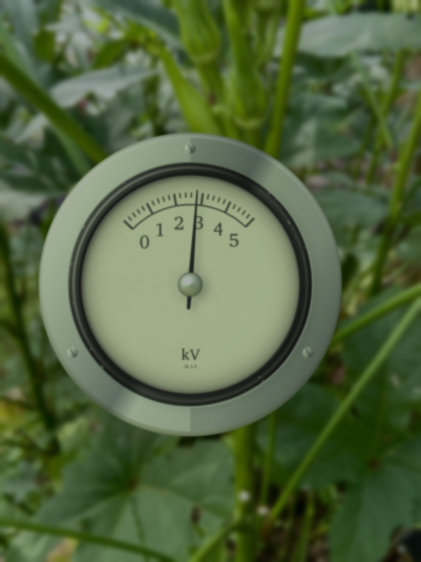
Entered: {"value": 2.8, "unit": "kV"}
